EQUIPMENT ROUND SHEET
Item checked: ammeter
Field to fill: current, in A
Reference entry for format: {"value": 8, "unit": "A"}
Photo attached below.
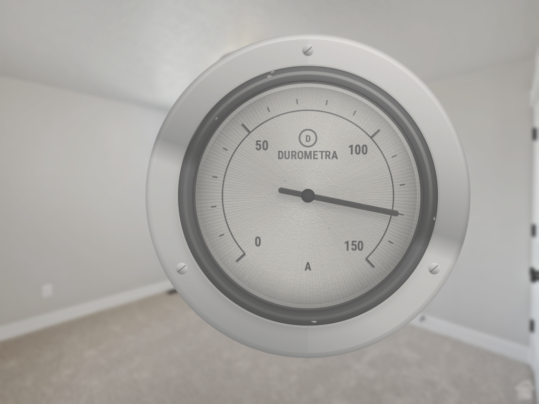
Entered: {"value": 130, "unit": "A"}
